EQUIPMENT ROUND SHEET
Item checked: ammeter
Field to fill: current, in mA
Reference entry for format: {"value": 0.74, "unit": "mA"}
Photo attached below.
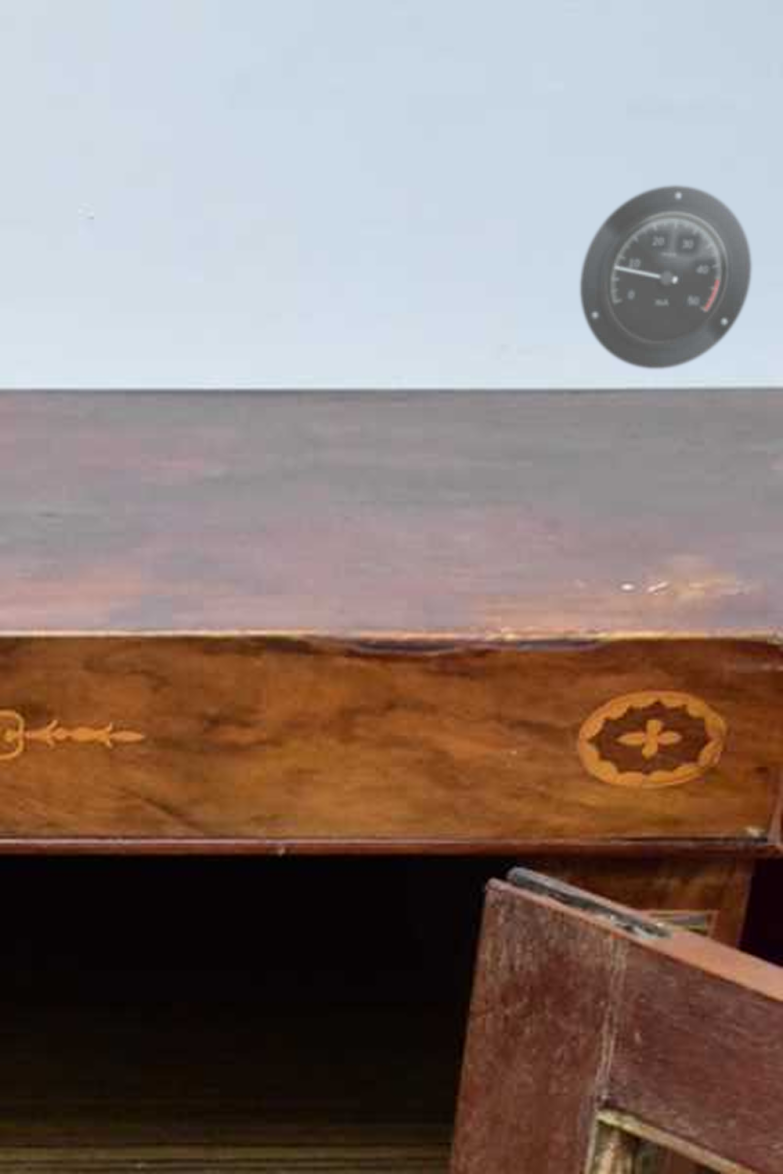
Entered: {"value": 7.5, "unit": "mA"}
